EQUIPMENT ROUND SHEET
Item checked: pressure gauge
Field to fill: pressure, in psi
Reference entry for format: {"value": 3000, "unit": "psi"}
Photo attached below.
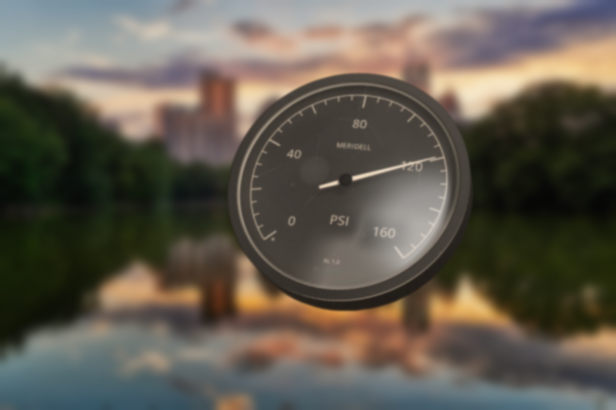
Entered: {"value": 120, "unit": "psi"}
